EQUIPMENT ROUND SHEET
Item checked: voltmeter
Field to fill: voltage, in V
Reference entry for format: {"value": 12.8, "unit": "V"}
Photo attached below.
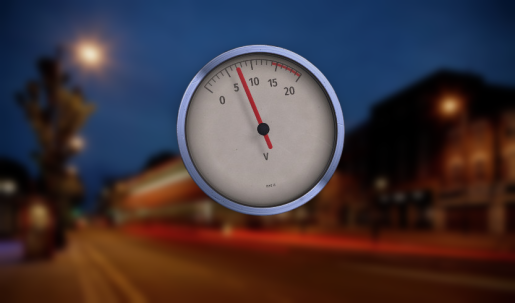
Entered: {"value": 7, "unit": "V"}
